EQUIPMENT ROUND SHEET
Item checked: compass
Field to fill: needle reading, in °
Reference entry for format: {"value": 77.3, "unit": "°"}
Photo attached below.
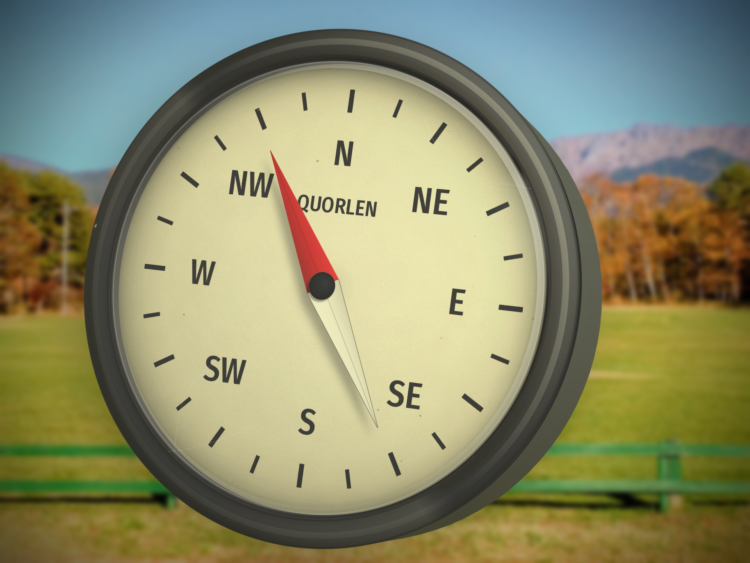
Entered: {"value": 330, "unit": "°"}
